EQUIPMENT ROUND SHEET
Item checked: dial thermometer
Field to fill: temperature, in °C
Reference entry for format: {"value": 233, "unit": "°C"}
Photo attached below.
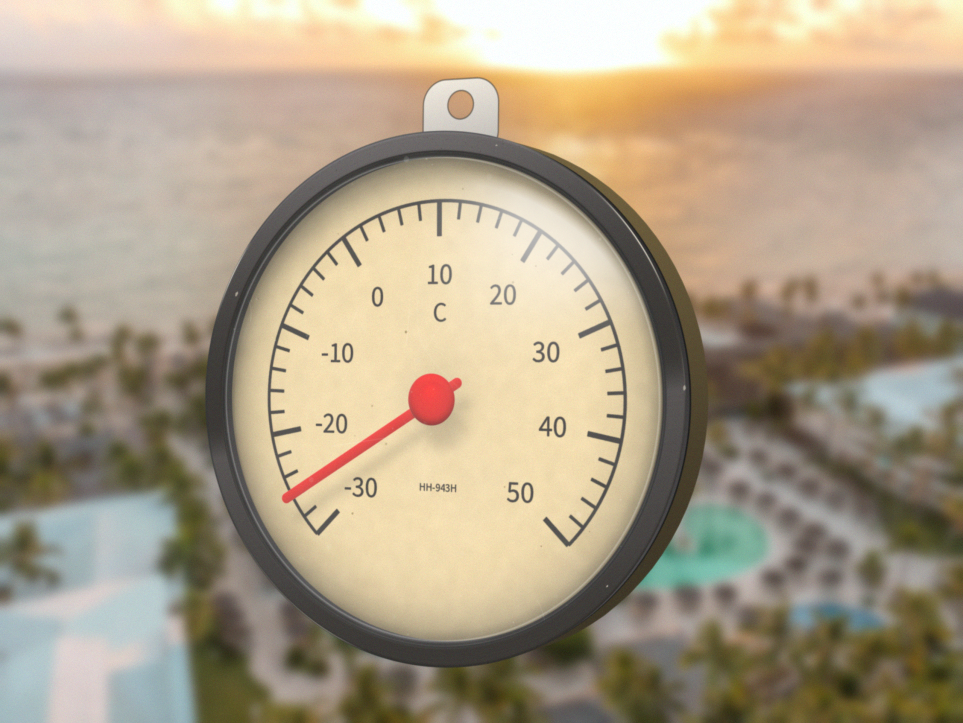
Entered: {"value": -26, "unit": "°C"}
